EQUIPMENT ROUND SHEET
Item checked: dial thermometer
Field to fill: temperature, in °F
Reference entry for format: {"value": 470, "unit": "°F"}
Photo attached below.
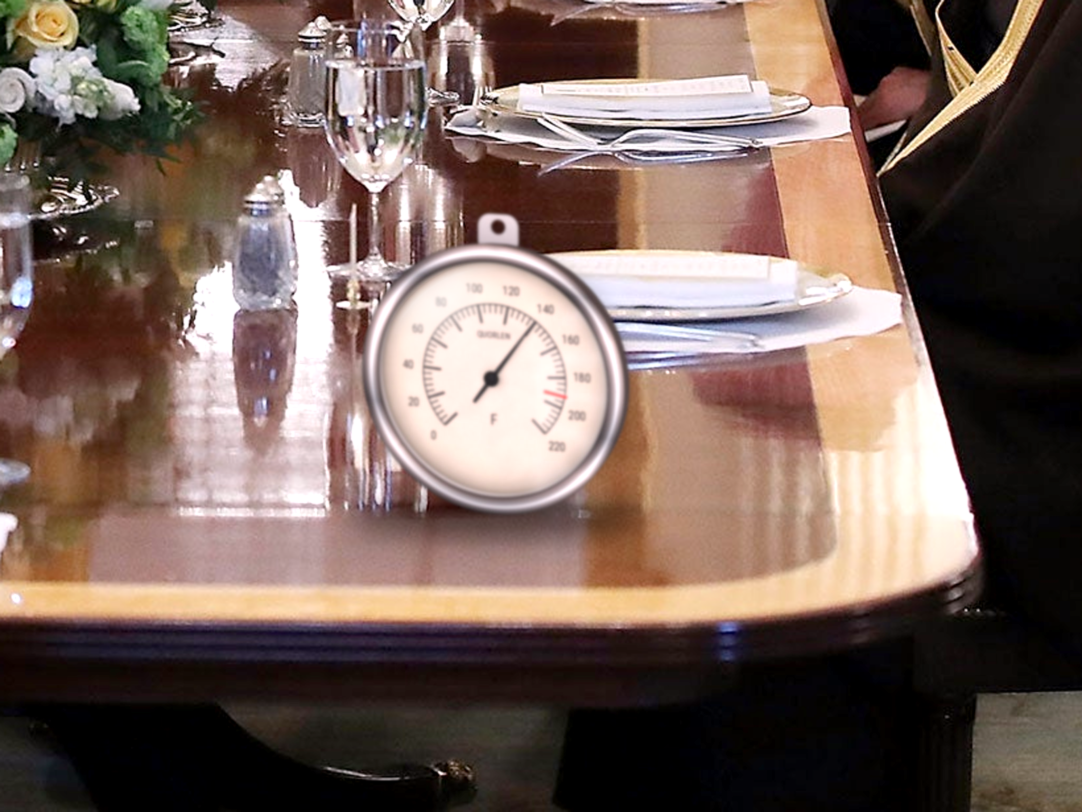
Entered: {"value": 140, "unit": "°F"}
